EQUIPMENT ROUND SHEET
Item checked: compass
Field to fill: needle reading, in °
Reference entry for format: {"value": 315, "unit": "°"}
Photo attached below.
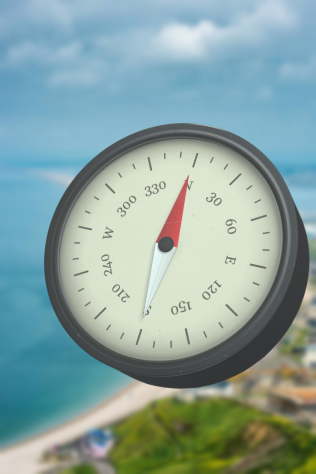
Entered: {"value": 0, "unit": "°"}
